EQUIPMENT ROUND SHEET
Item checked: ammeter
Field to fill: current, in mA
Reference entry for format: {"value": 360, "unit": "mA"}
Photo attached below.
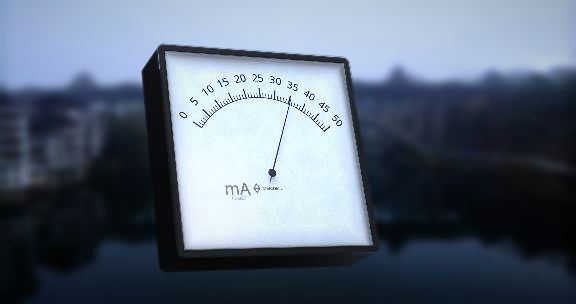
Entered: {"value": 35, "unit": "mA"}
